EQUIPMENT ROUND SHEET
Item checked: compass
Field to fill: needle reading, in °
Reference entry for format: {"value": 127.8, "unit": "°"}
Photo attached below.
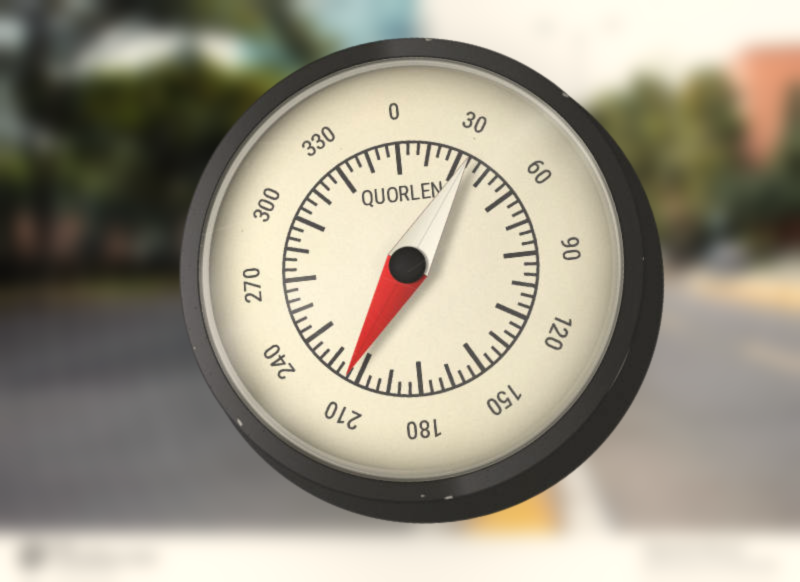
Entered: {"value": 215, "unit": "°"}
